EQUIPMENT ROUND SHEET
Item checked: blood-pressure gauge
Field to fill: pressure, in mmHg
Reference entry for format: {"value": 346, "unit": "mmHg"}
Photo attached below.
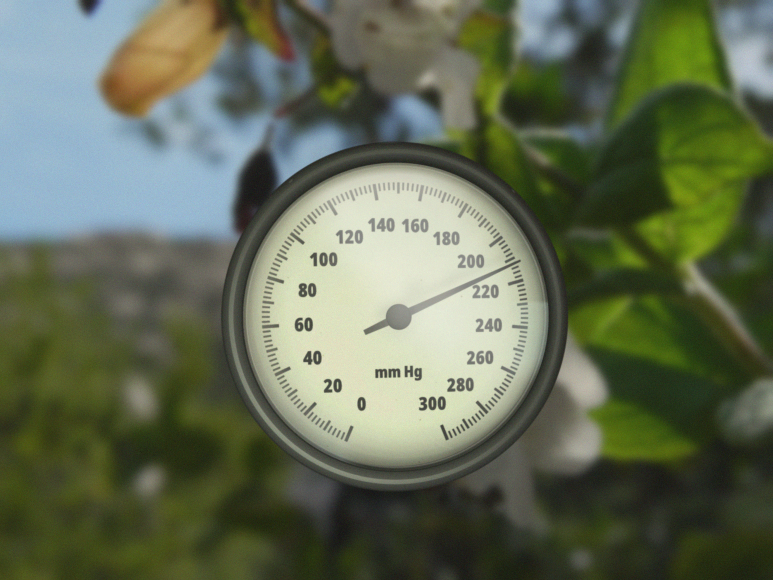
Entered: {"value": 212, "unit": "mmHg"}
